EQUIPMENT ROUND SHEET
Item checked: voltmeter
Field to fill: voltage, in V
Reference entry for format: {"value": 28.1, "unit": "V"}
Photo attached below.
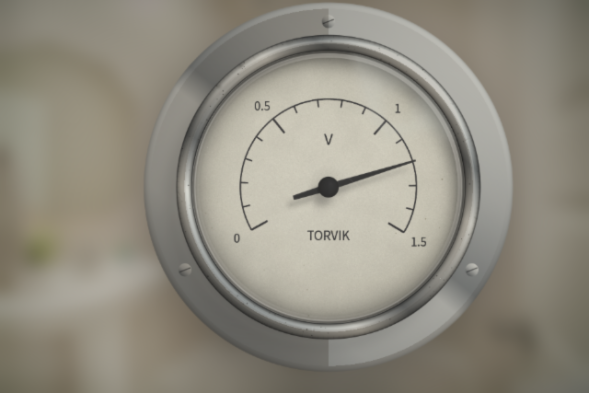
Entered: {"value": 1.2, "unit": "V"}
